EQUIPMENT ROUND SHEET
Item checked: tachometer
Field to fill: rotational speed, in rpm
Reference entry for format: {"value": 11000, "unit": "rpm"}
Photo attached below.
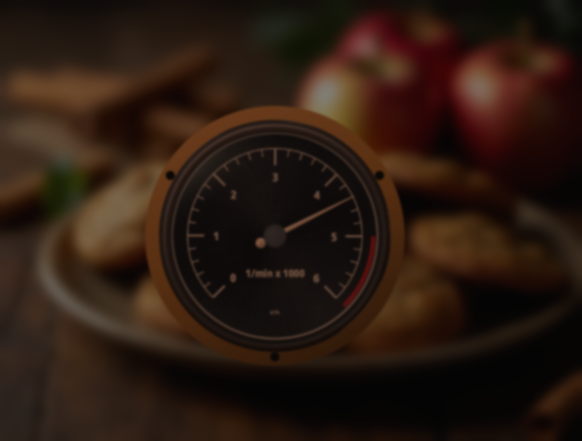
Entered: {"value": 4400, "unit": "rpm"}
